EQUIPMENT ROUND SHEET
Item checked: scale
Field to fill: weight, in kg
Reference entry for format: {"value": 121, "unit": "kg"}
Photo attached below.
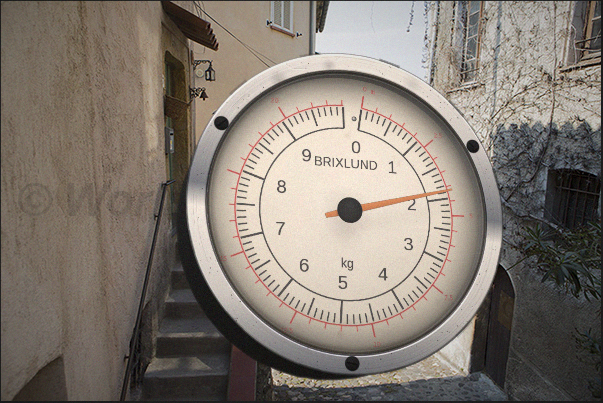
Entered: {"value": 1.9, "unit": "kg"}
